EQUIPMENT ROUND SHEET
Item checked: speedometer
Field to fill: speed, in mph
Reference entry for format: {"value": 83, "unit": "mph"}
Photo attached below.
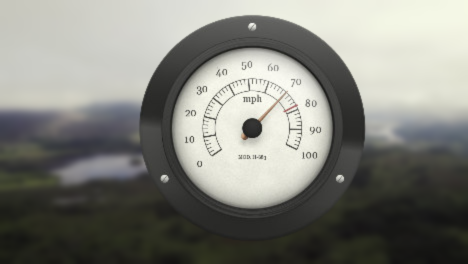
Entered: {"value": 70, "unit": "mph"}
